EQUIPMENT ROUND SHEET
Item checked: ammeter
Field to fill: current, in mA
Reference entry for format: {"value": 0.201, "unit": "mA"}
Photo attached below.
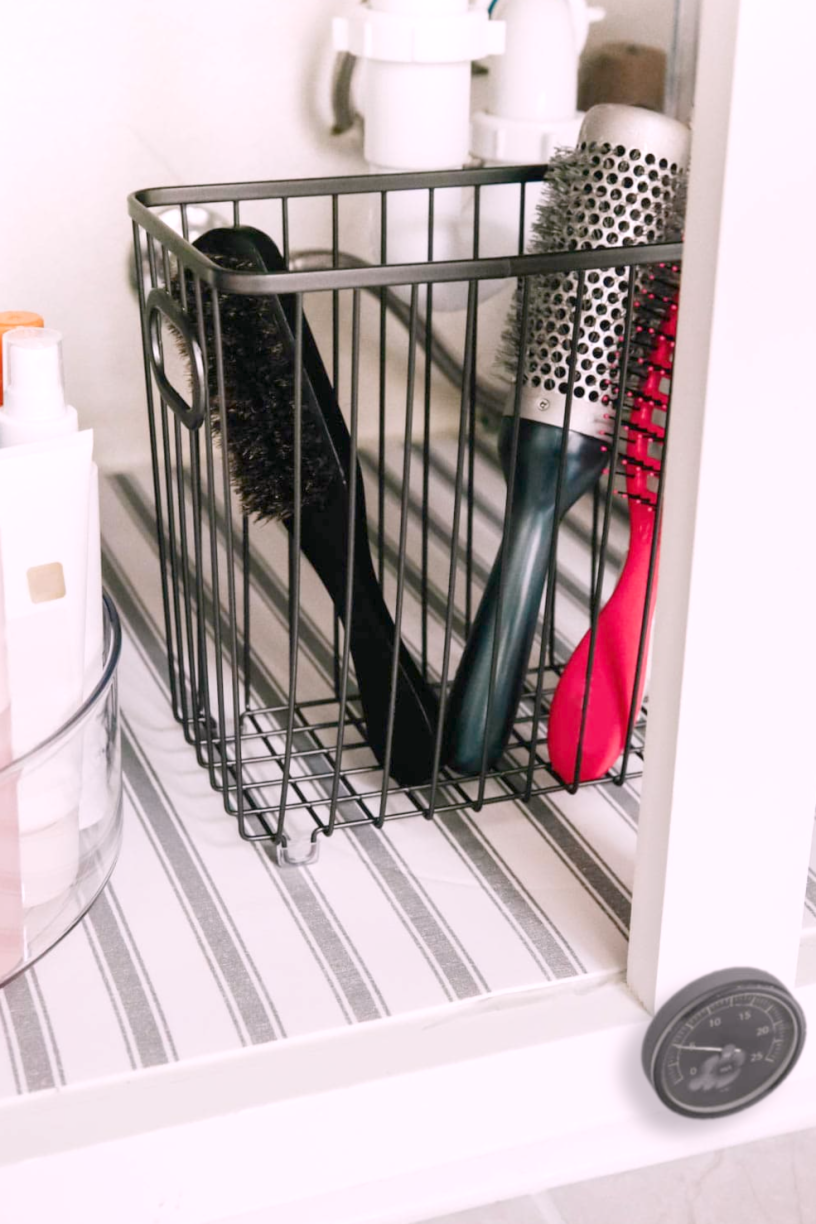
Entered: {"value": 5, "unit": "mA"}
